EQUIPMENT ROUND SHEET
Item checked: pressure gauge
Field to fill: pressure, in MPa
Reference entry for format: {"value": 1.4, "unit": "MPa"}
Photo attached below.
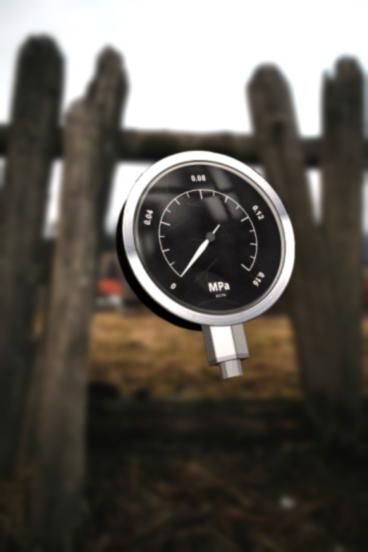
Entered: {"value": 0, "unit": "MPa"}
